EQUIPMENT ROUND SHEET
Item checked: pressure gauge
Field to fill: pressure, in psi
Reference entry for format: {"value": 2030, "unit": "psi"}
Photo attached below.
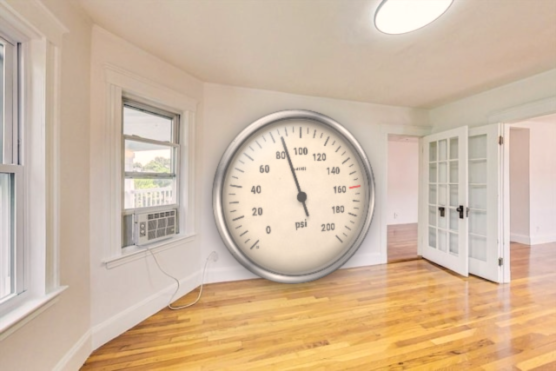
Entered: {"value": 85, "unit": "psi"}
